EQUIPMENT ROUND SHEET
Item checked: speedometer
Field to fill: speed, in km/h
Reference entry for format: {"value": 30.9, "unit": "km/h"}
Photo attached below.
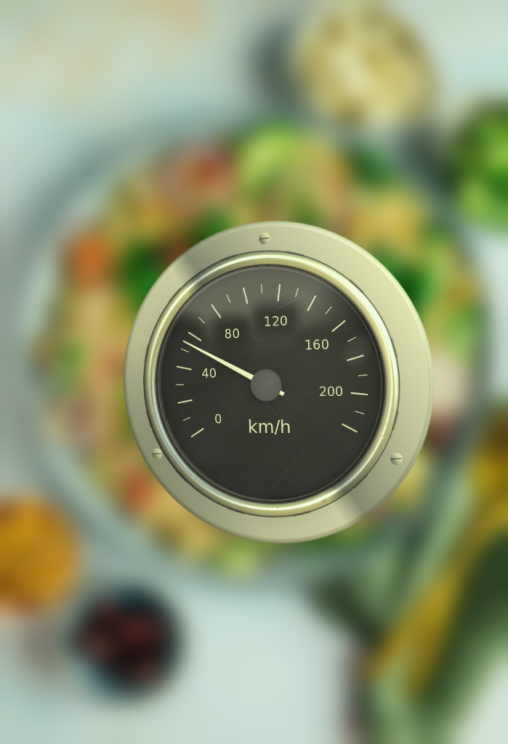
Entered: {"value": 55, "unit": "km/h"}
